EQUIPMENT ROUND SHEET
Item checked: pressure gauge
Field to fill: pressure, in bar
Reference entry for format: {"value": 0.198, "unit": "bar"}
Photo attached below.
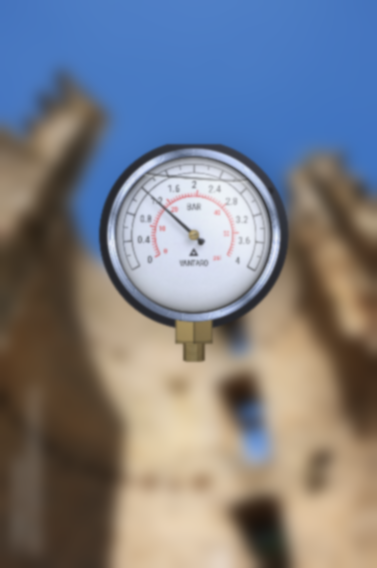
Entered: {"value": 1.2, "unit": "bar"}
